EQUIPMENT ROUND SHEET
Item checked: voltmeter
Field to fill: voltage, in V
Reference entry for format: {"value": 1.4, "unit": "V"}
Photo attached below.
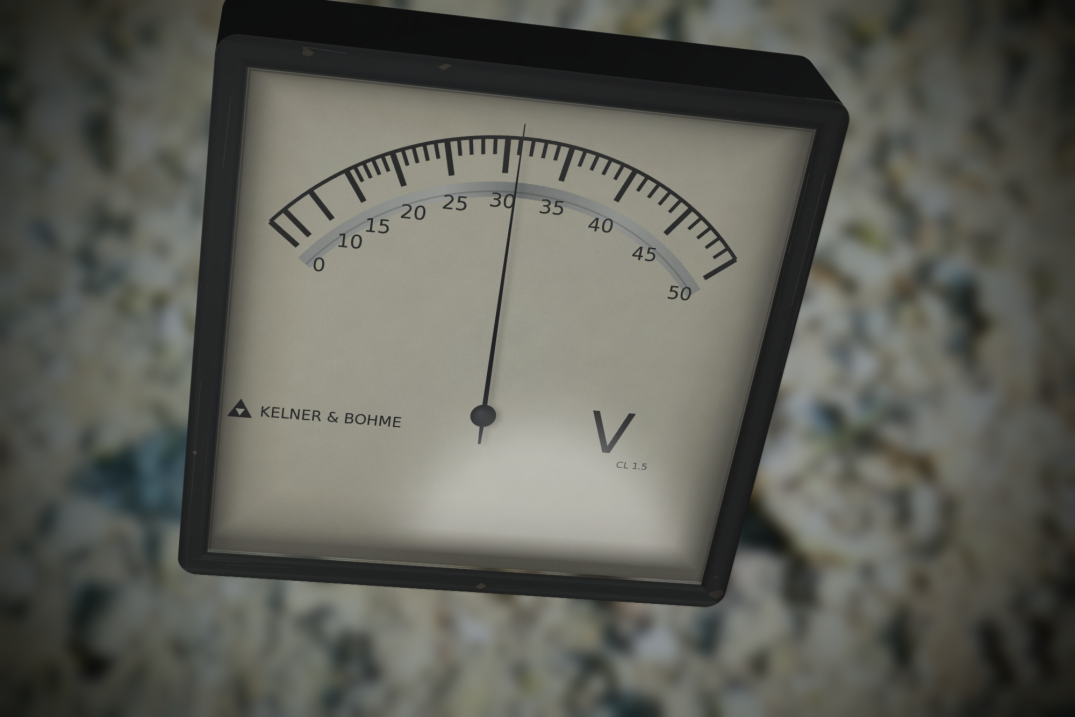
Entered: {"value": 31, "unit": "V"}
